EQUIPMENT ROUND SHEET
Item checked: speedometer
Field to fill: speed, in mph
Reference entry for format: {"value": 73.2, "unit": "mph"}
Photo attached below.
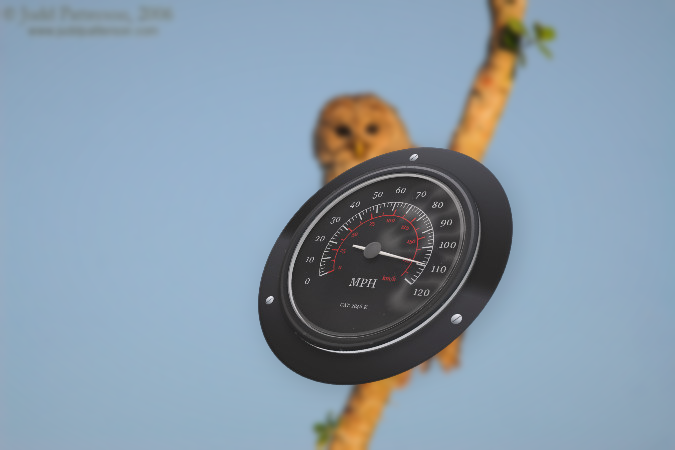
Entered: {"value": 110, "unit": "mph"}
